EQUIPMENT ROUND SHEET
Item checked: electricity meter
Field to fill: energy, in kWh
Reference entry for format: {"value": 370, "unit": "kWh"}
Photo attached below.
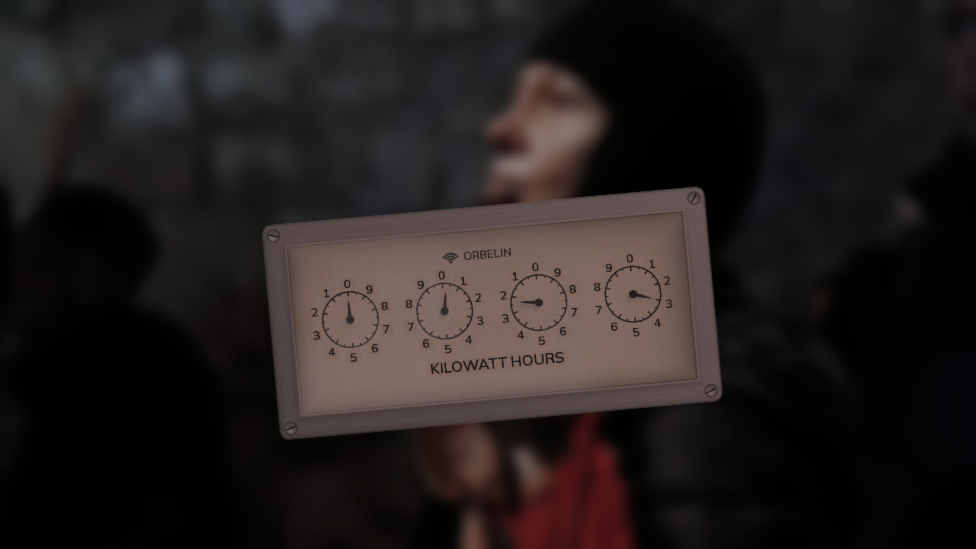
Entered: {"value": 23, "unit": "kWh"}
